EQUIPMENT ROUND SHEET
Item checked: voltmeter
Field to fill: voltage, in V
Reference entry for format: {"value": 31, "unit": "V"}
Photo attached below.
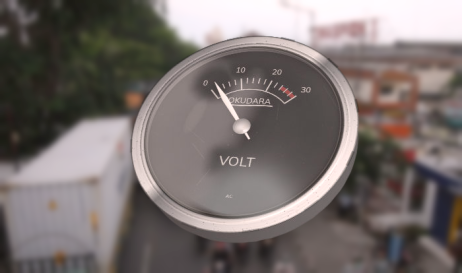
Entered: {"value": 2, "unit": "V"}
